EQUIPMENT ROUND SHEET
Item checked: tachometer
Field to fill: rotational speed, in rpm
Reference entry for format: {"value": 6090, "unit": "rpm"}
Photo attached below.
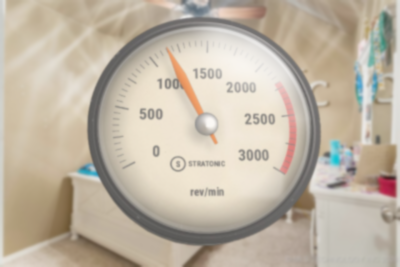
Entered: {"value": 1150, "unit": "rpm"}
